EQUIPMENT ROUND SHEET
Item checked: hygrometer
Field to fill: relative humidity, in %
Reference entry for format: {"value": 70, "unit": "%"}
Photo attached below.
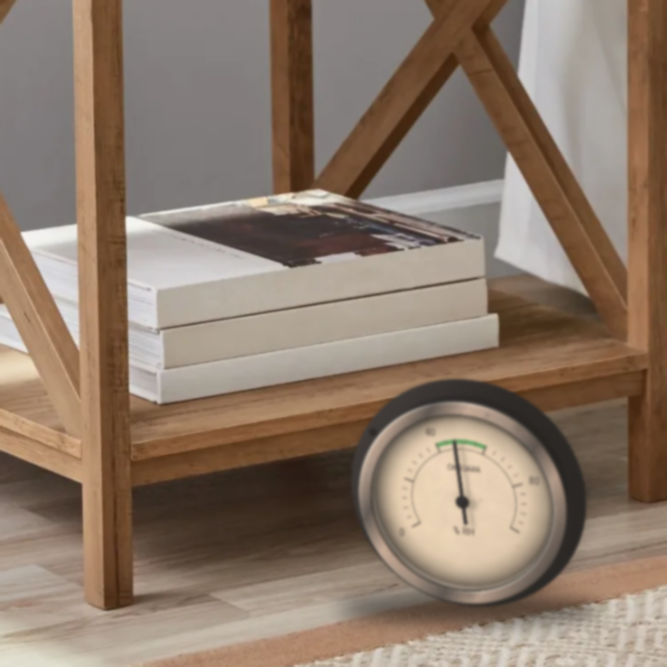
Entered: {"value": 48, "unit": "%"}
